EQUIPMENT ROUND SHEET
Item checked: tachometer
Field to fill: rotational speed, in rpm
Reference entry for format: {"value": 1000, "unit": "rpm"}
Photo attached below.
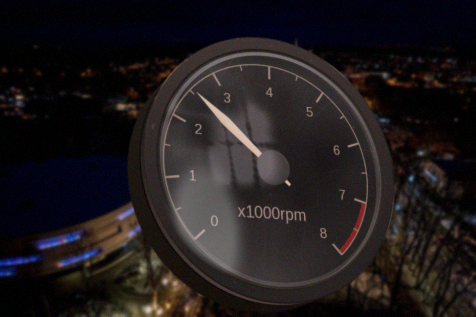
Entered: {"value": 2500, "unit": "rpm"}
